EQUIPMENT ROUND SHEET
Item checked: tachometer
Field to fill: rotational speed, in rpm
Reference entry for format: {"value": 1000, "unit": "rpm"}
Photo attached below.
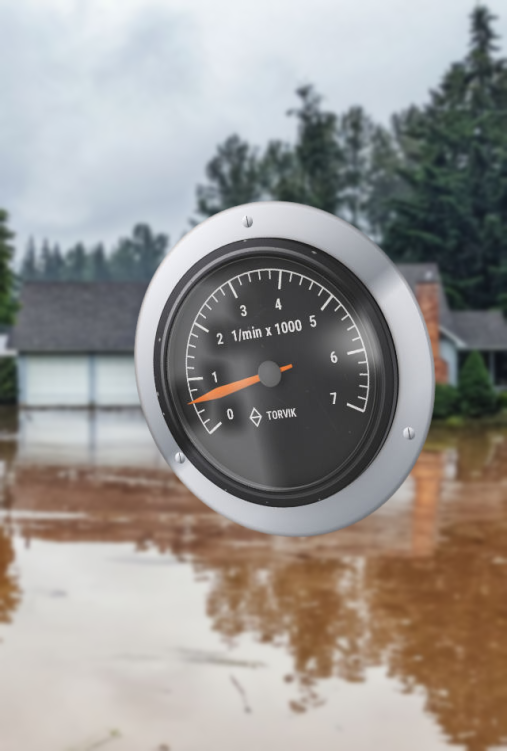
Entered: {"value": 600, "unit": "rpm"}
